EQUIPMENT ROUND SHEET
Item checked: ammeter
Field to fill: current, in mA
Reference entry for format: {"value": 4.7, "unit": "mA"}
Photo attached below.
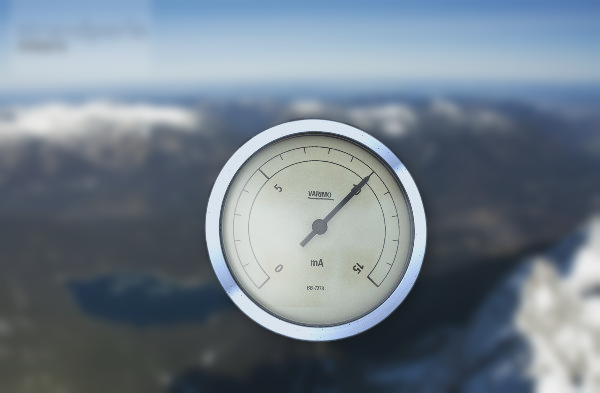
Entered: {"value": 10, "unit": "mA"}
